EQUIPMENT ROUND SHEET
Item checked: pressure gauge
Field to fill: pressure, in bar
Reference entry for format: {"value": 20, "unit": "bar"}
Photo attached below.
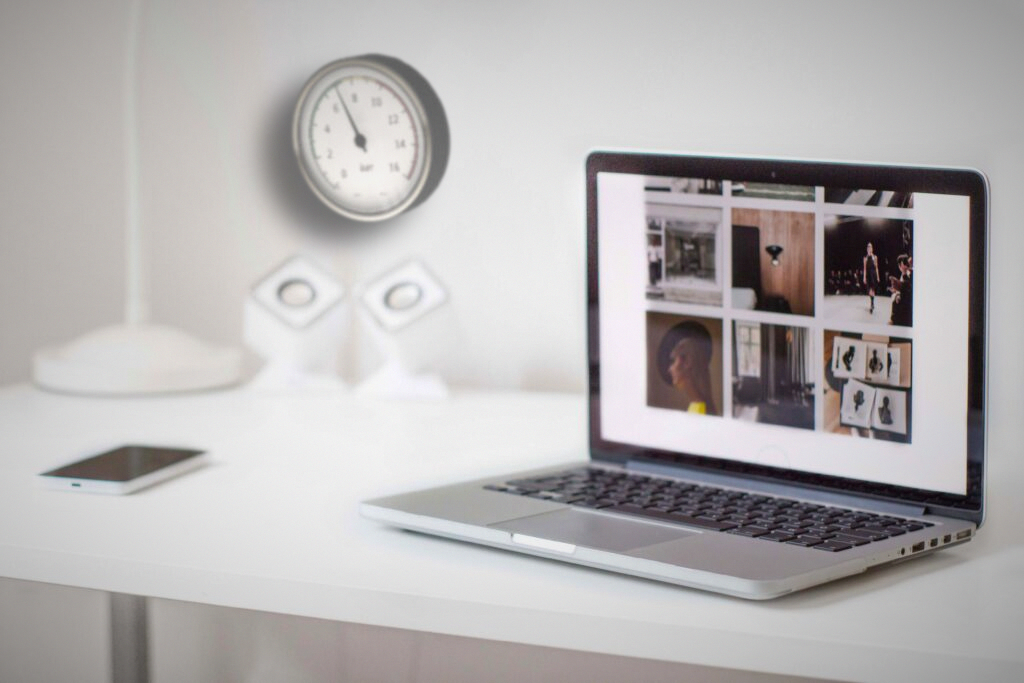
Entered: {"value": 7, "unit": "bar"}
